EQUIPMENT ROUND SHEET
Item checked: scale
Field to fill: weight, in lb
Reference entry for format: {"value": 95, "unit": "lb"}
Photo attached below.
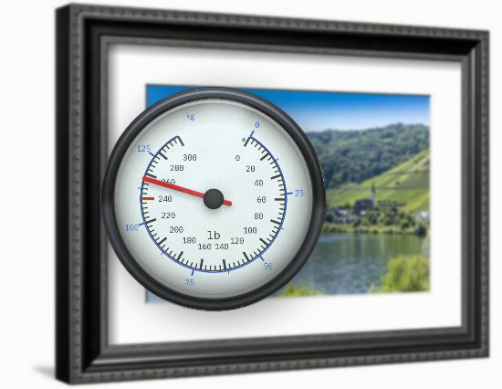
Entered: {"value": 256, "unit": "lb"}
